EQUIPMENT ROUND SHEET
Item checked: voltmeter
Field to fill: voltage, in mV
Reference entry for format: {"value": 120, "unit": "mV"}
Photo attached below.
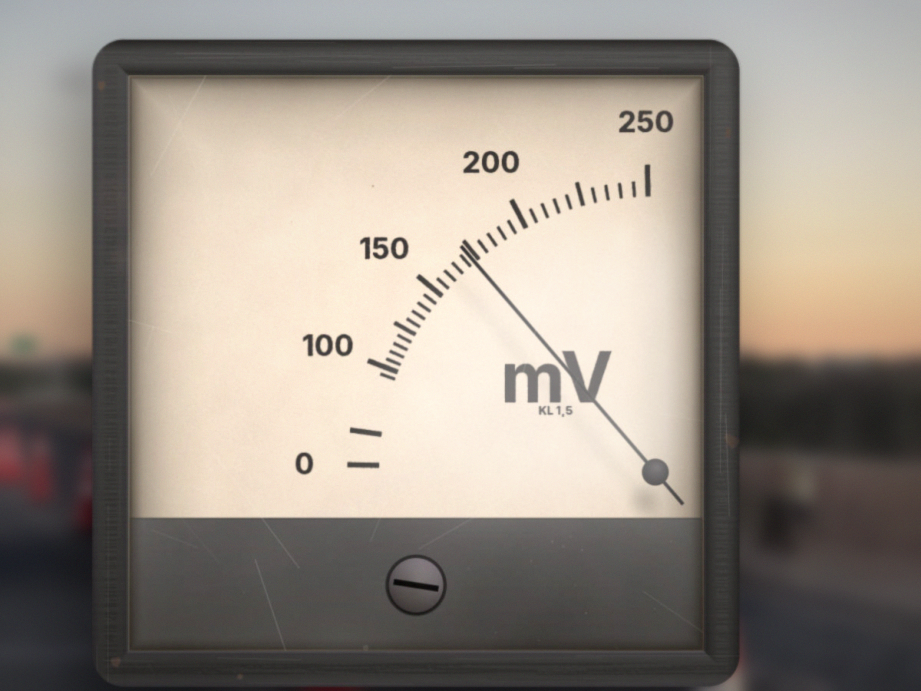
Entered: {"value": 172.5, "unit": "mV"}
